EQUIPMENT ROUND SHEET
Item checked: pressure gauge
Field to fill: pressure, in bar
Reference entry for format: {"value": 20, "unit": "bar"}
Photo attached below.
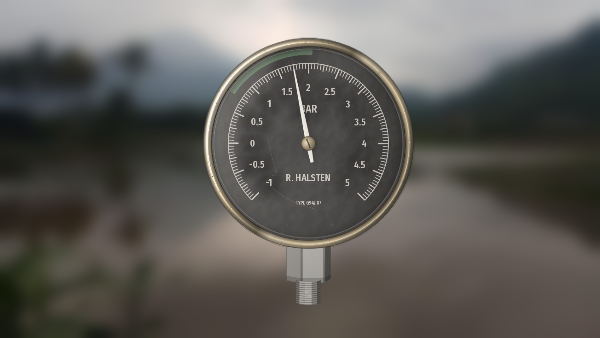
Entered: {"value": 1.75, "unit": "bar"}
